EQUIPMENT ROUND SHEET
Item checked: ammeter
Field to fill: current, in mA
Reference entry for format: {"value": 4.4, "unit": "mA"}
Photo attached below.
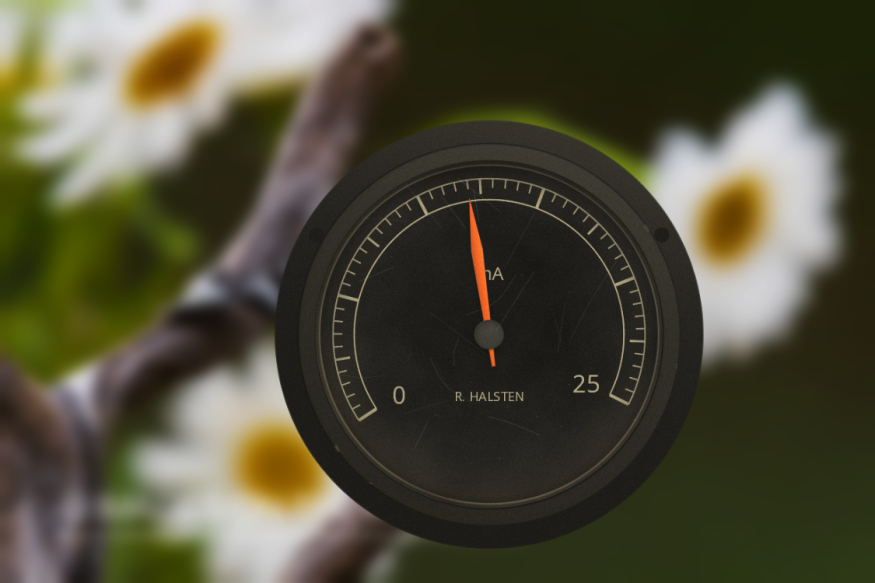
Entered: {"value": 12, "unit": "mA"}
